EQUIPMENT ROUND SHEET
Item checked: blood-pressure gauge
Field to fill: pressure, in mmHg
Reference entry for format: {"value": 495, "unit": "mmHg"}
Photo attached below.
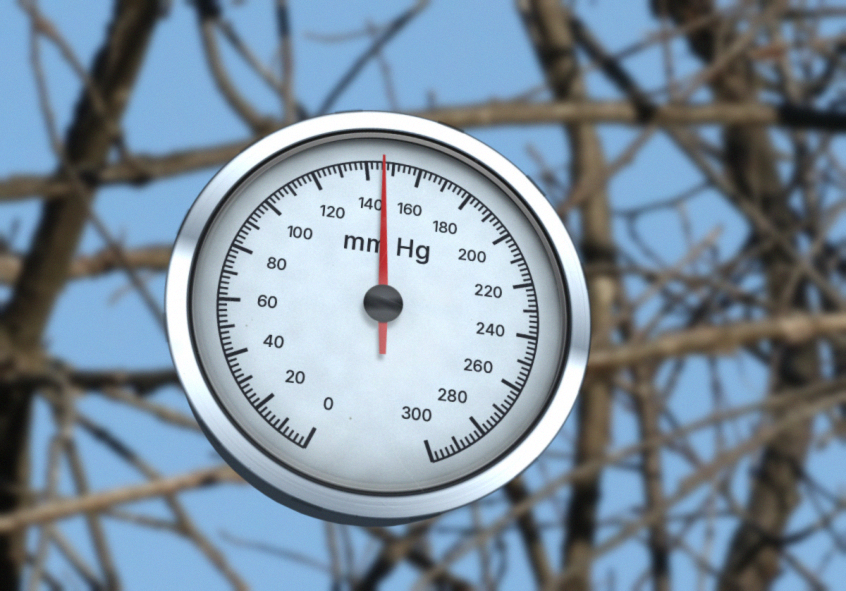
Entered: {"value": 146, "unit": "mmHg"}
